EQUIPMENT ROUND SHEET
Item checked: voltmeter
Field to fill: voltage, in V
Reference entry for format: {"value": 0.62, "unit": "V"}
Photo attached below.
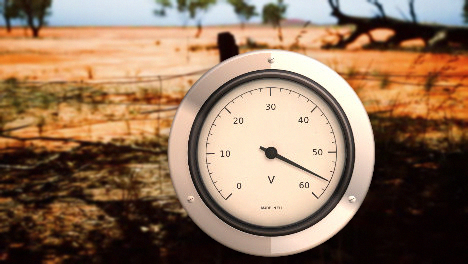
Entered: {"value": 56, "unit": "V"}
